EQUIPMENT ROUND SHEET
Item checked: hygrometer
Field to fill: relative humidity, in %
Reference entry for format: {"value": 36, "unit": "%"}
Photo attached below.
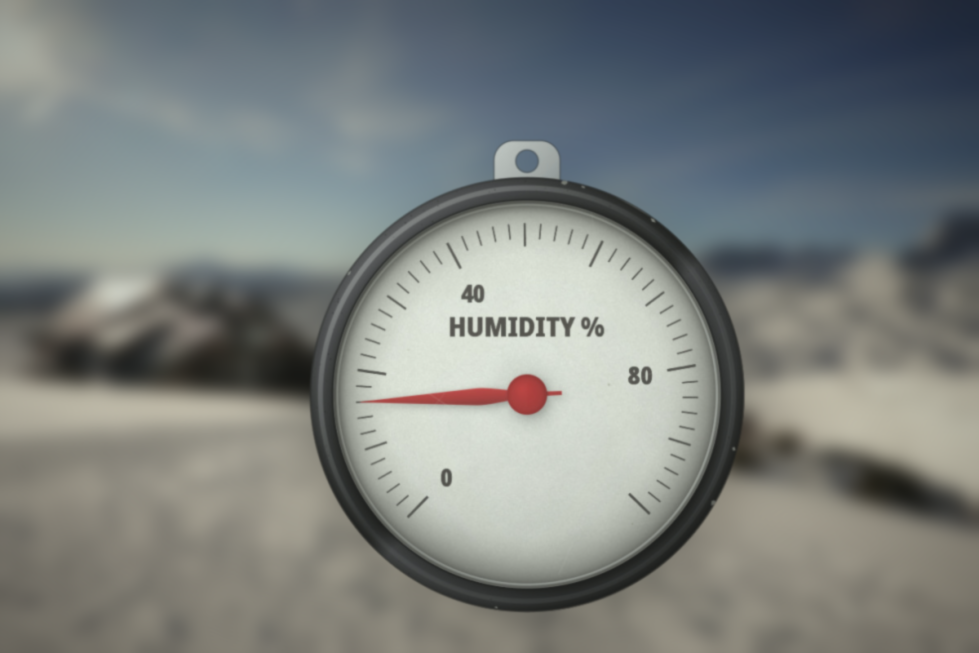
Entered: {"value": 16, "unit": "%"}
